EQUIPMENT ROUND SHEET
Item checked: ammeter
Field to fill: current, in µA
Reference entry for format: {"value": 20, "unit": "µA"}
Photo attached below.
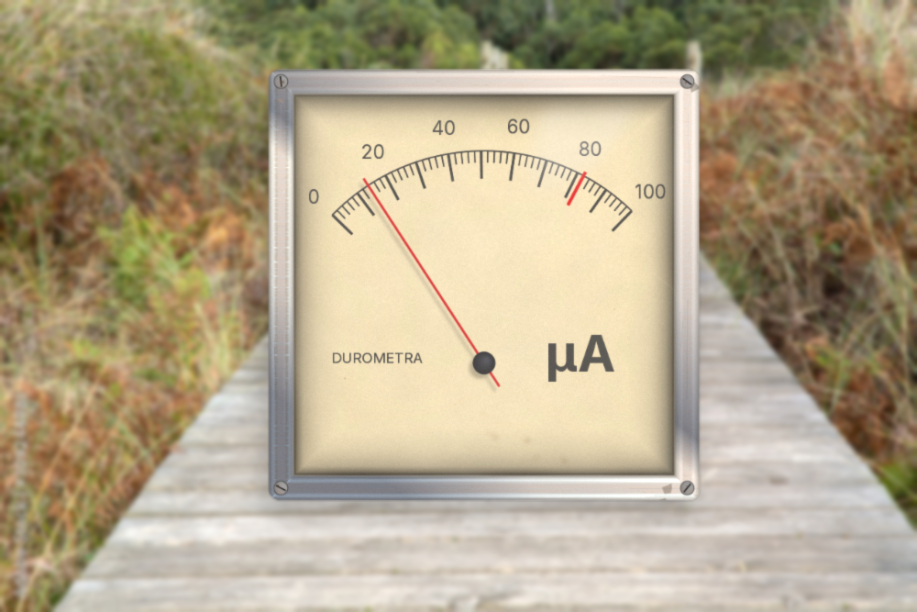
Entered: {"value": 14, "unit": "µA"}
